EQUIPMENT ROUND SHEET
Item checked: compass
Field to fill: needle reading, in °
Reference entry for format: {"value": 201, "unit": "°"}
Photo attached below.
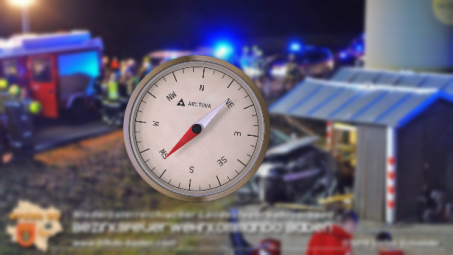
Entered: {"value": 220, "unit": "°"}
